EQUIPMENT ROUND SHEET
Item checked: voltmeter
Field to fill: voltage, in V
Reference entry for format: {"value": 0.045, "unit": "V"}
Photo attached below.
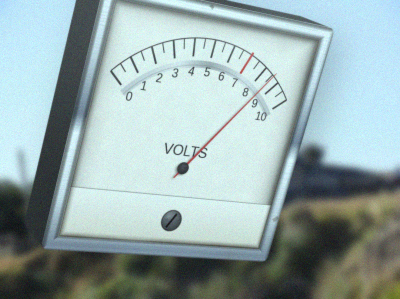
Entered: {"value": 8.5, "unit": "V"}
